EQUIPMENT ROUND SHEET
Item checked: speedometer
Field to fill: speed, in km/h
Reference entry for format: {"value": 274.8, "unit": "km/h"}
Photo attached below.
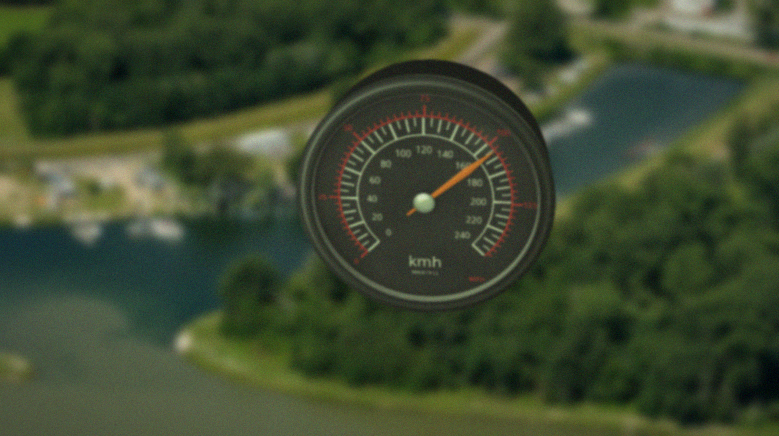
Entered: {"value": 165, "unit": "km/h"}
